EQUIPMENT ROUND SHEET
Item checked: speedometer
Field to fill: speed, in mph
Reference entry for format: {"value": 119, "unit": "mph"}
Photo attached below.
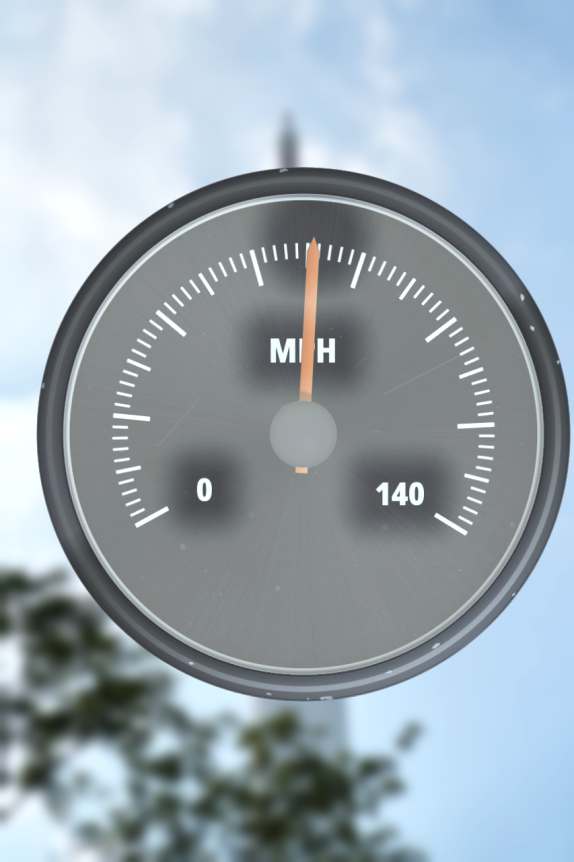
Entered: {"value": 71, "unit": "mph"}
